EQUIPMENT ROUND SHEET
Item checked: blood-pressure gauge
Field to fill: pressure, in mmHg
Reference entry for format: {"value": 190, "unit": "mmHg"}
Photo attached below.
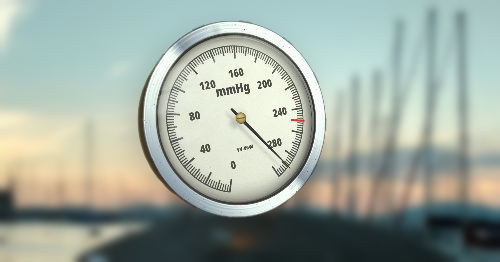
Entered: {"value": 290, "unit": "mmHg"}
